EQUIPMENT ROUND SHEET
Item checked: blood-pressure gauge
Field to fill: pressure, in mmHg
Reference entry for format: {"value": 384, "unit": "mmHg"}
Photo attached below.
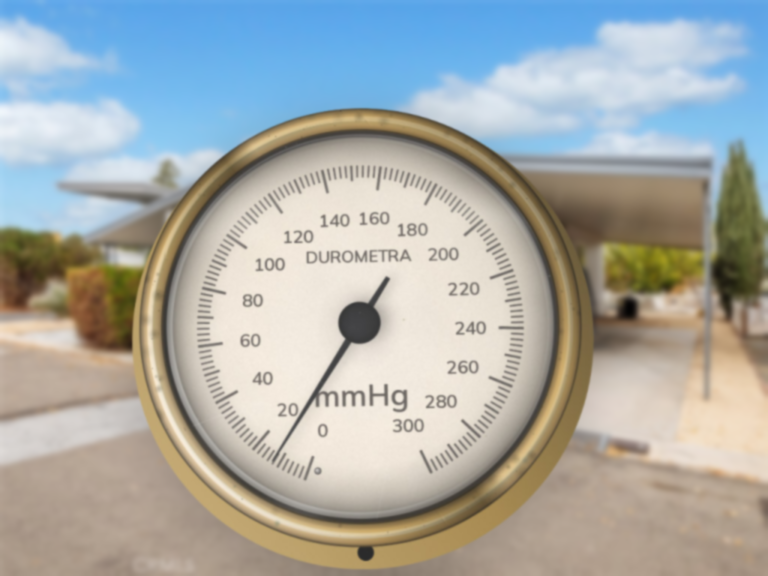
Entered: {"value": 12, "unit": "mmHg"}
